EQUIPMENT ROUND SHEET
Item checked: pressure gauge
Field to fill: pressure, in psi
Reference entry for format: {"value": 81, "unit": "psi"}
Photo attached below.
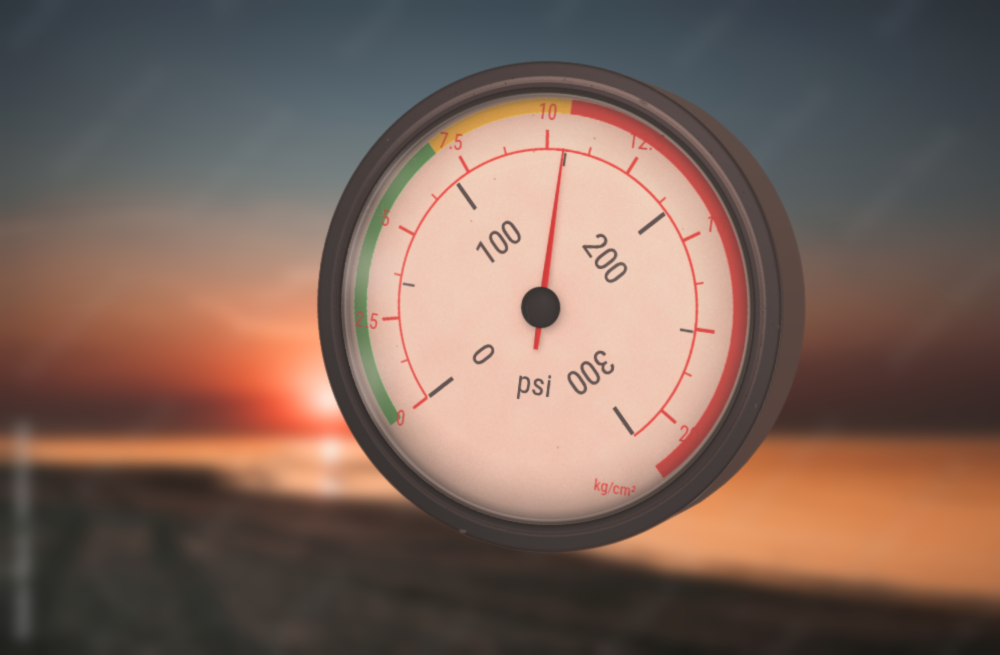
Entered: {"value": 150, "unit": "psi"}
